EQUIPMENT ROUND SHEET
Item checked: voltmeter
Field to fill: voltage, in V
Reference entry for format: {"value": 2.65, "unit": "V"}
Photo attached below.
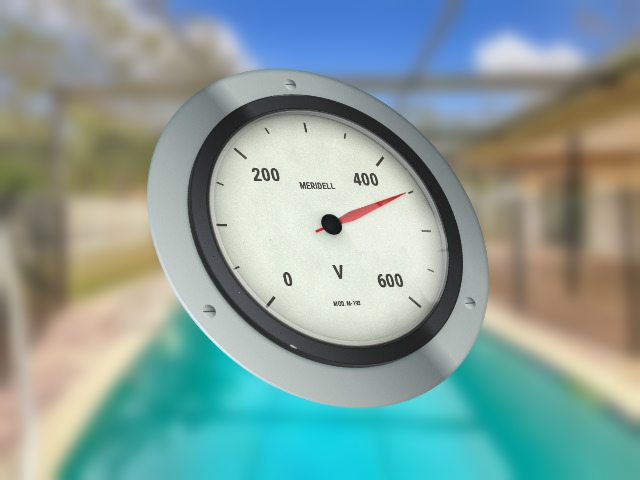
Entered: {"value": 450, "unit": "V"}
